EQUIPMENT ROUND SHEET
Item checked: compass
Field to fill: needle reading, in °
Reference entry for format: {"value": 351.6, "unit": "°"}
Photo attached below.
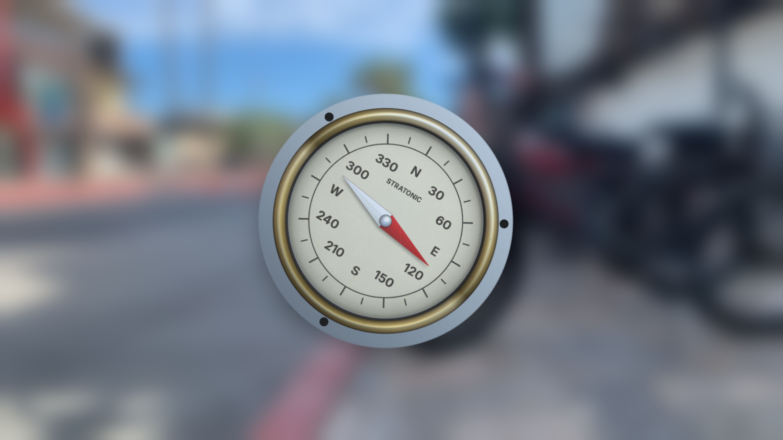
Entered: {"value": 105, "unit": "°"}
